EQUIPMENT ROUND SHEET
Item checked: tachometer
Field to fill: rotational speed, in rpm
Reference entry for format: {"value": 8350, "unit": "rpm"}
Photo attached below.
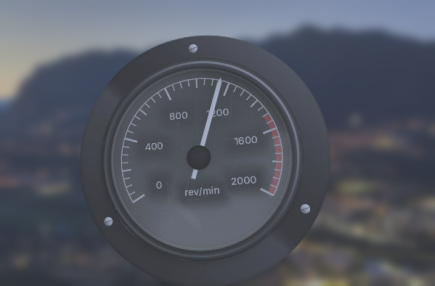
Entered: {"value": 1150, "unit": "rpm"}
